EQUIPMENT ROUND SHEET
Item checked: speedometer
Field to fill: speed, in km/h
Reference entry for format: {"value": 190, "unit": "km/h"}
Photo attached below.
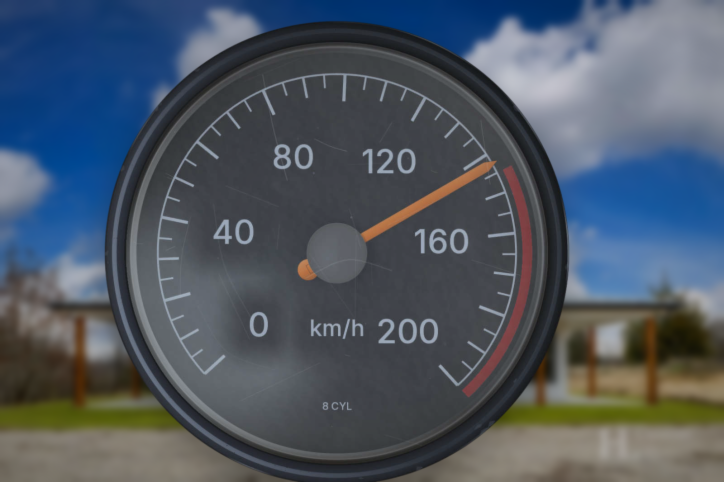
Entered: {"value": 142.5, "unit": "km/h"}
